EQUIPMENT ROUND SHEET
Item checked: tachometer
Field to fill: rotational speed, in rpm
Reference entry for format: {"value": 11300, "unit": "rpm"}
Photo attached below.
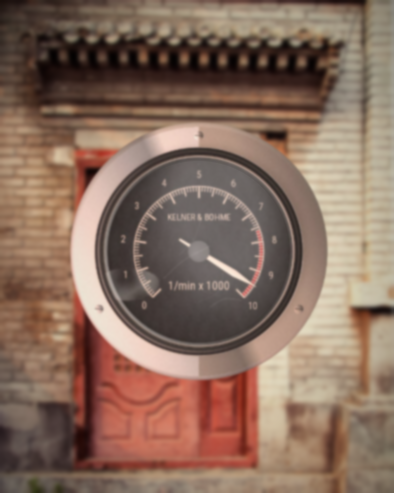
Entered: {"value": 9500, "unit": "rpm"}
